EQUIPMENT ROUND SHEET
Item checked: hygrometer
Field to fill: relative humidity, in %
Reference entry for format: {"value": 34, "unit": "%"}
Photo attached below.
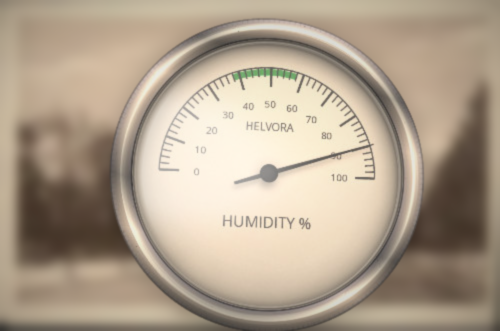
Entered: {"value": 90, "unit": "%"}
